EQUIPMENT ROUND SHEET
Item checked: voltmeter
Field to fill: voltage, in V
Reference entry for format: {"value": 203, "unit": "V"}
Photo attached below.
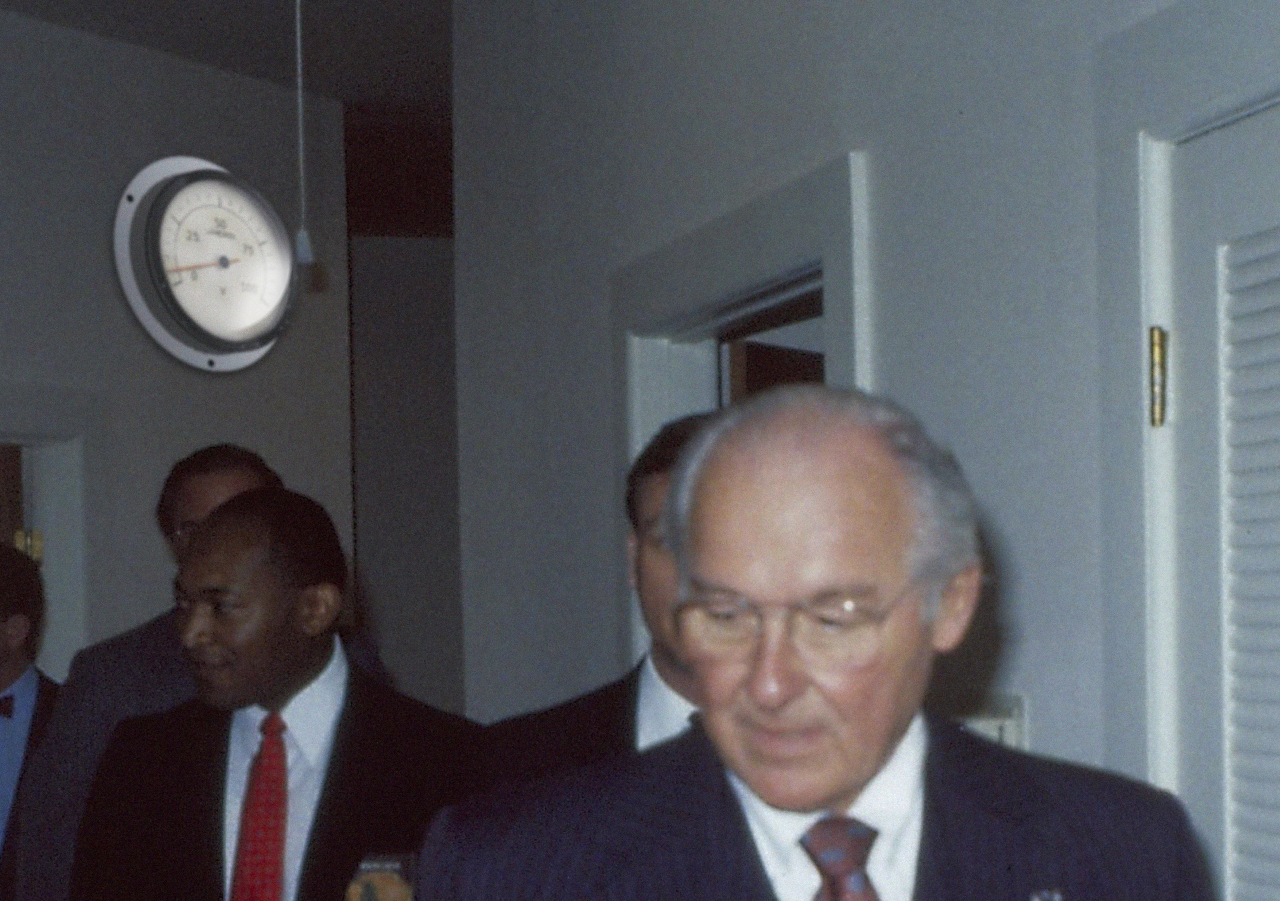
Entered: {"value": 5, "unit": "V"}
